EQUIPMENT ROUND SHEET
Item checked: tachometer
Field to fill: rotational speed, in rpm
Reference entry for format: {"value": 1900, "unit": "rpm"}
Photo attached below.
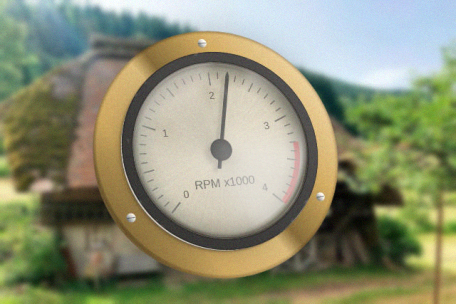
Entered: {"value": 2200, "unit": "rpm"}
